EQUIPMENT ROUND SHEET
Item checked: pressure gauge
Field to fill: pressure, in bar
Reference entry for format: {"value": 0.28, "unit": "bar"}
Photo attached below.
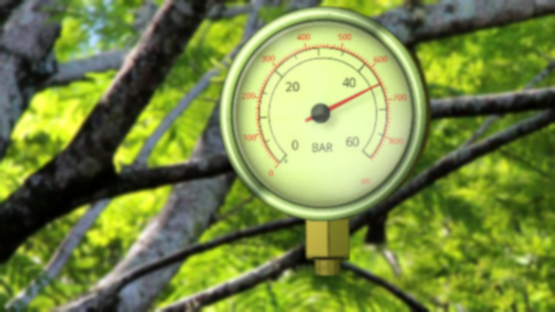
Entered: {"value": 45, "unit": "bar"}
